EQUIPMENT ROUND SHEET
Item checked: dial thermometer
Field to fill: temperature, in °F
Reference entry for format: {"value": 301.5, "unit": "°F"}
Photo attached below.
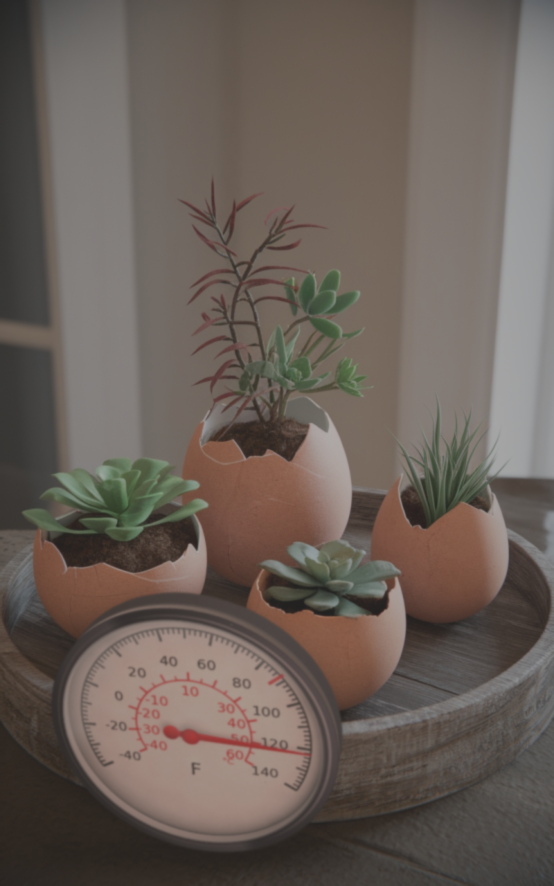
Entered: {"value": 120, "unit": "°F"}
